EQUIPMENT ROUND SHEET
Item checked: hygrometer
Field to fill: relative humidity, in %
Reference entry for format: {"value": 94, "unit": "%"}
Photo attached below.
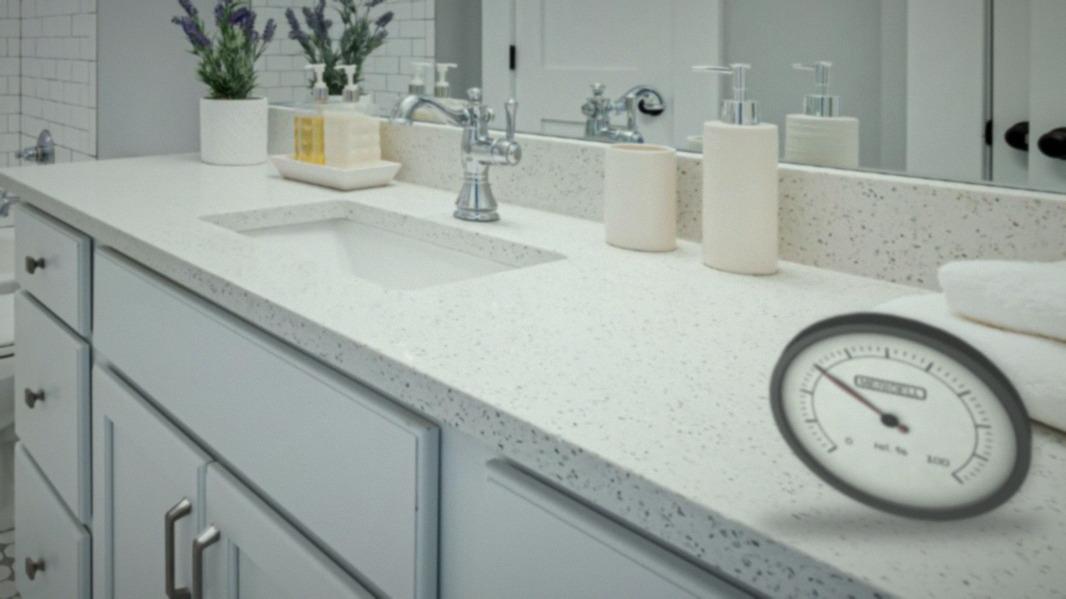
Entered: {"value": 30, "unit": "%"}
